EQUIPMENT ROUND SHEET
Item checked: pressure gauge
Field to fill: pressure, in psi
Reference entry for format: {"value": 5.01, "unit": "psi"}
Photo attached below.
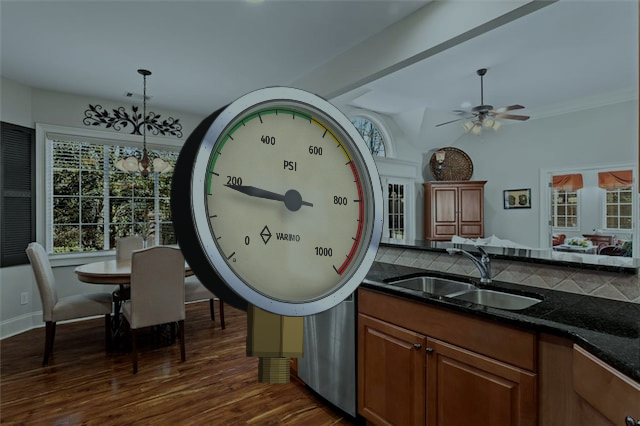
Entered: {"value": 175, "unit": "psi"}
